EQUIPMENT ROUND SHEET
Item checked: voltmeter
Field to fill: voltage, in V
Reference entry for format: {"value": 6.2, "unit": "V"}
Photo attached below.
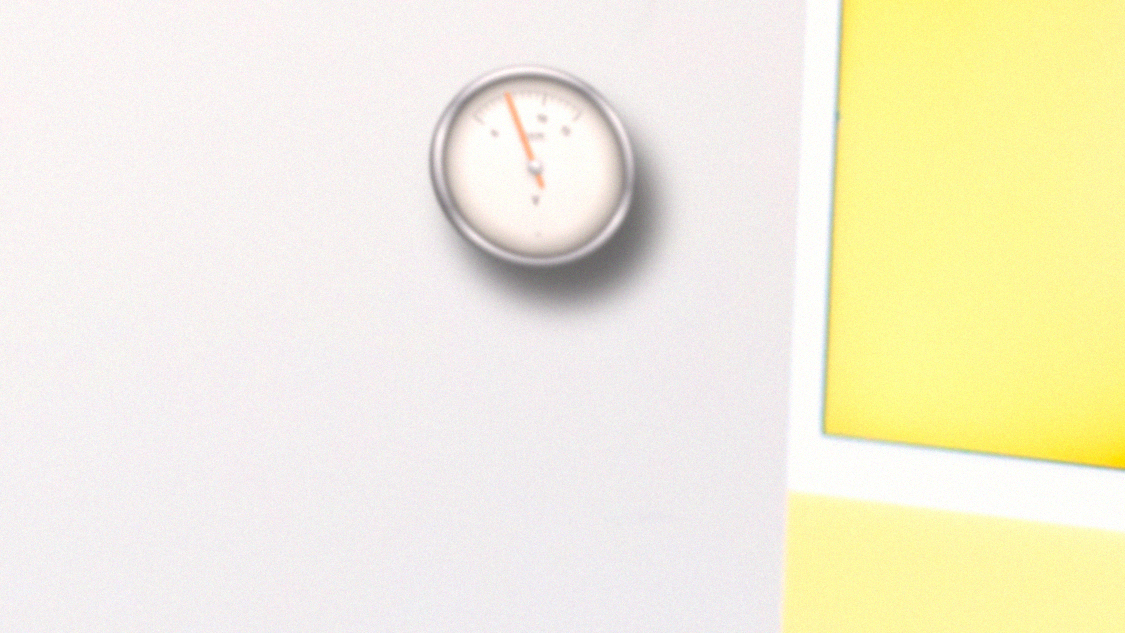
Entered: {"value": 5, "unit": "V"}
